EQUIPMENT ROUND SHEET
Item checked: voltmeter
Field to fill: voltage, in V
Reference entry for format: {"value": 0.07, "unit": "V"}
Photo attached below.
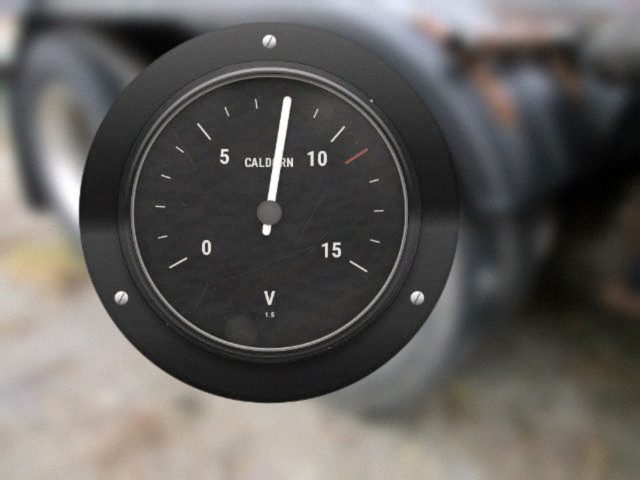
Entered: {"value": 8, "unit": "V"}
